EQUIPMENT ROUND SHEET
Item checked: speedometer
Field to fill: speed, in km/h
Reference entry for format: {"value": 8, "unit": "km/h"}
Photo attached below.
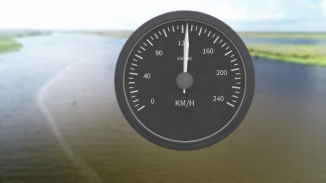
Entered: {"value": 125, "unit": "km/h"}
